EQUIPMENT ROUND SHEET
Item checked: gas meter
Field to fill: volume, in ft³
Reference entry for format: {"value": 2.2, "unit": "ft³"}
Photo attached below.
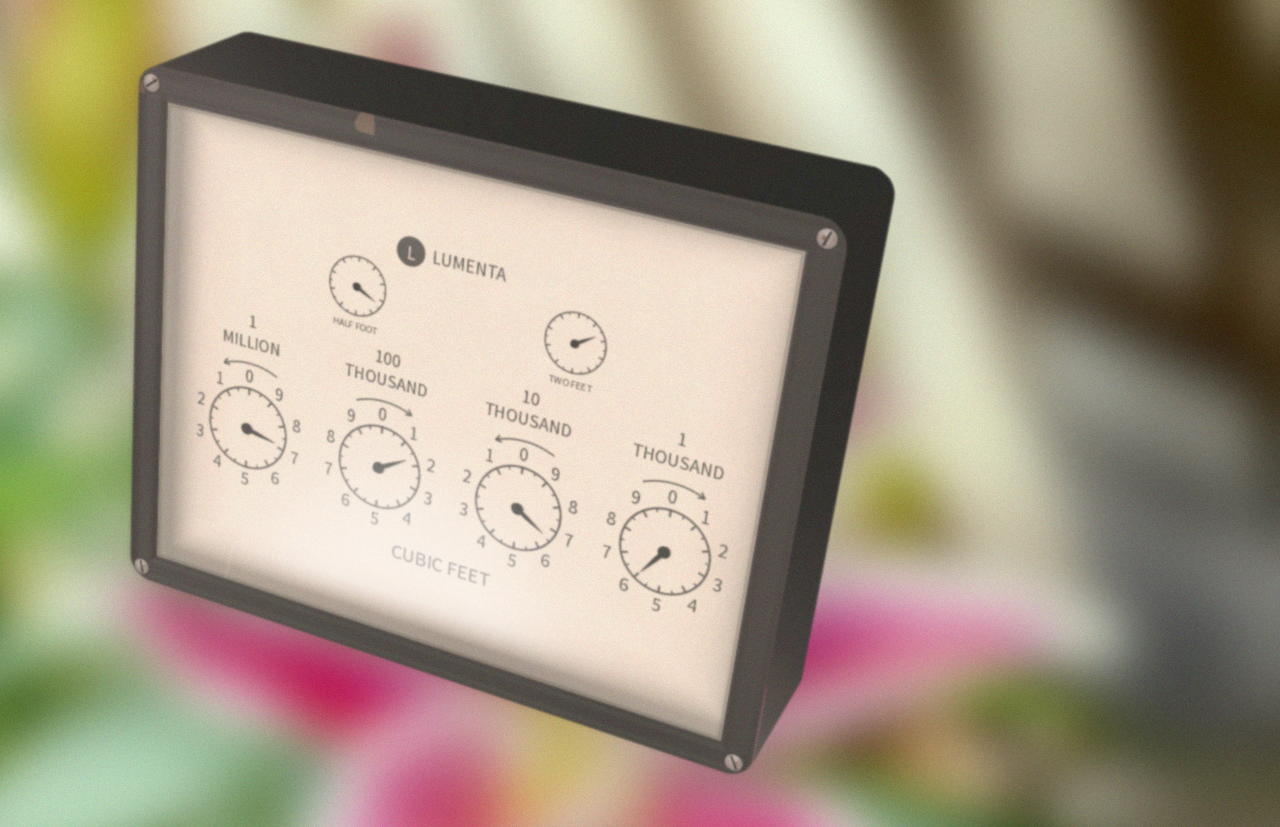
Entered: {"value": 716600, "unit": "ft³"}
